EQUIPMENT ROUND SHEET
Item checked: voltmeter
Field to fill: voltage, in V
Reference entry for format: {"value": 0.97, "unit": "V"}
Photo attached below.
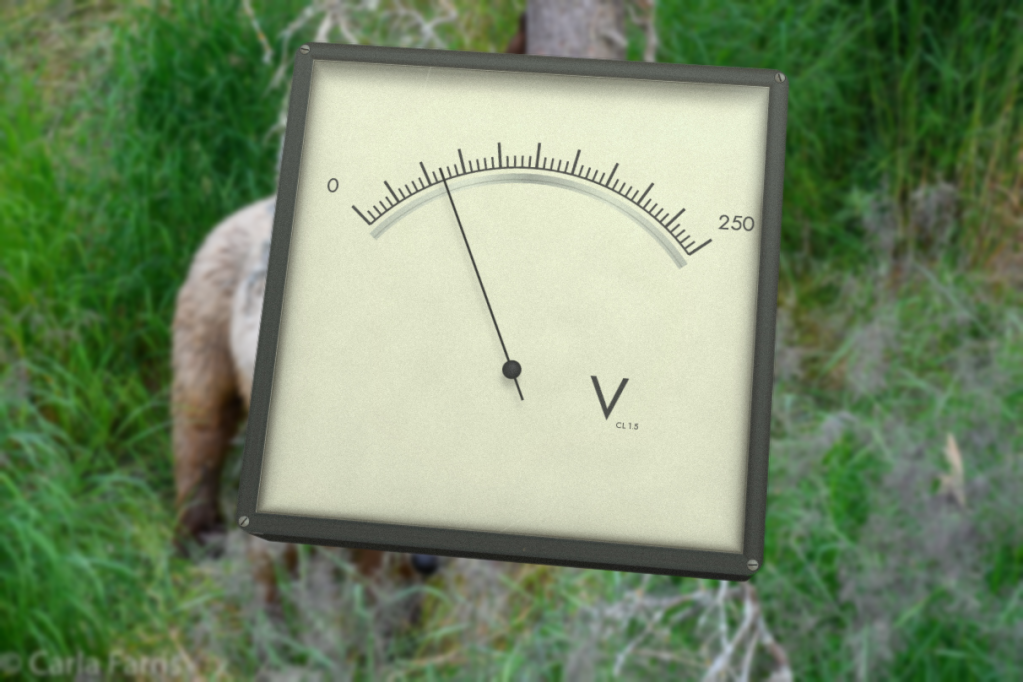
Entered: {"value": 60, "unit": "V"}
